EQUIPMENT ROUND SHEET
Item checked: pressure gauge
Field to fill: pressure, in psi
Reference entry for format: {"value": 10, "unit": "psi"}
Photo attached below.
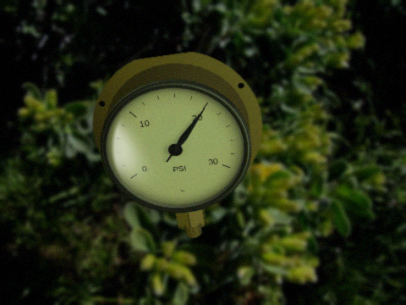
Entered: {"value": 20, "unit": "psi"}
